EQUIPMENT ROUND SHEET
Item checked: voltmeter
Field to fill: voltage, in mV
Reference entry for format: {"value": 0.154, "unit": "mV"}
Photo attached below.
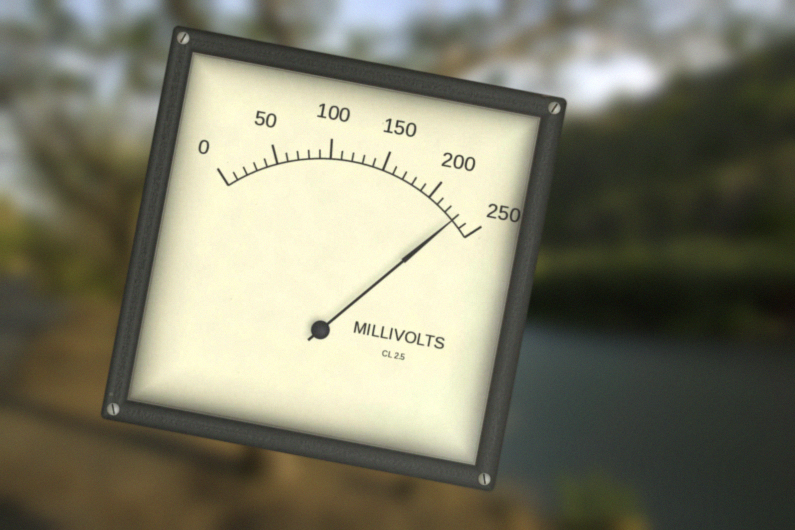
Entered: {"value": 230, "unit": "mV"}
